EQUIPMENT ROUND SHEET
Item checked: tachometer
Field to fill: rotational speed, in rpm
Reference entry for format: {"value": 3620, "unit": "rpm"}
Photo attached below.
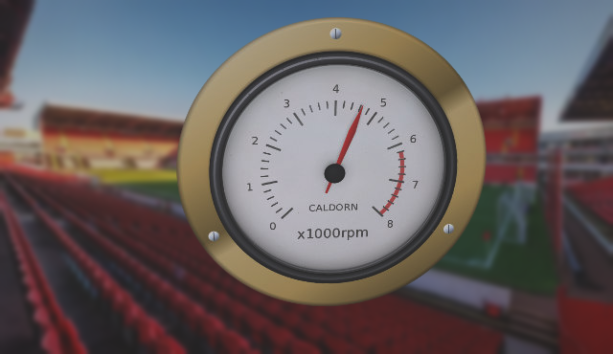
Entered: {"value": 4600, "unit": "rpm"}
